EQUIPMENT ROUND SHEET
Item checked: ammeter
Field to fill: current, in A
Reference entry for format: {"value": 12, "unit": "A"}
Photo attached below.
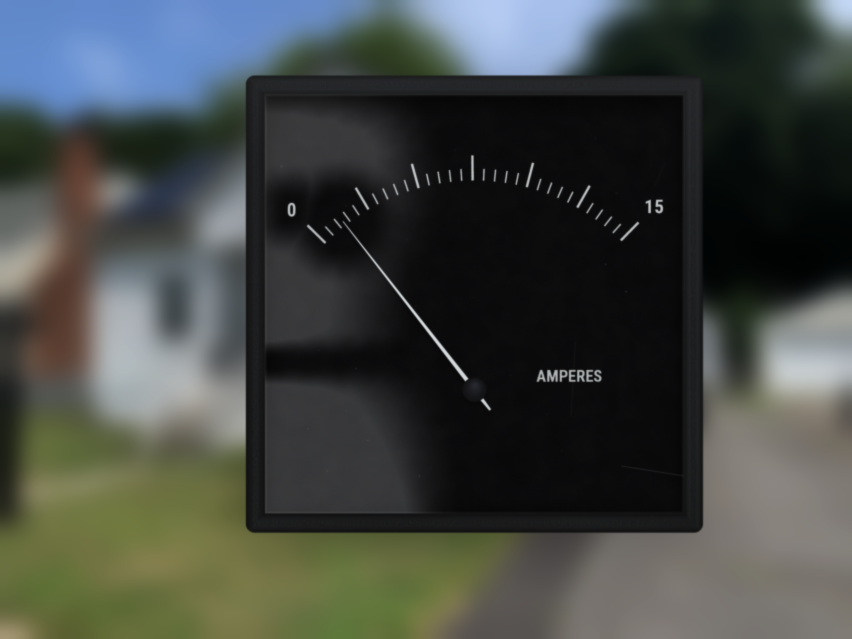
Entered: {"value": 1.25, "unit": "A"}
